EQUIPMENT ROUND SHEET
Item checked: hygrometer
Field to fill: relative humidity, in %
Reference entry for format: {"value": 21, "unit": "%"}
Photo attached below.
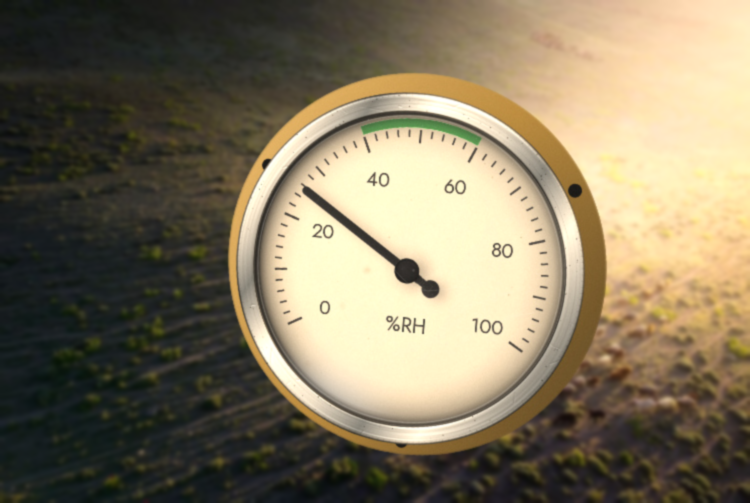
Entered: {"value": 26, "unit": "%"}
